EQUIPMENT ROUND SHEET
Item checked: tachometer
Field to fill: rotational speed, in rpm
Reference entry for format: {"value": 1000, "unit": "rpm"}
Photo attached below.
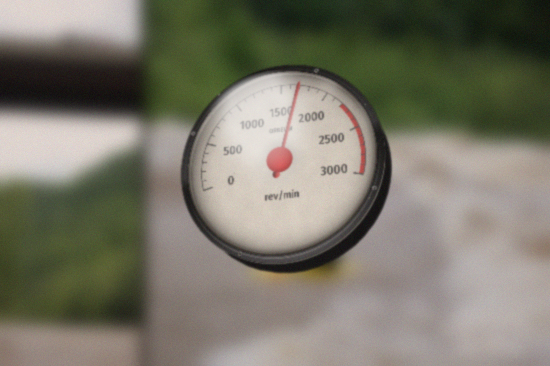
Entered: {"value": 1700, "unit": "rpm"}
